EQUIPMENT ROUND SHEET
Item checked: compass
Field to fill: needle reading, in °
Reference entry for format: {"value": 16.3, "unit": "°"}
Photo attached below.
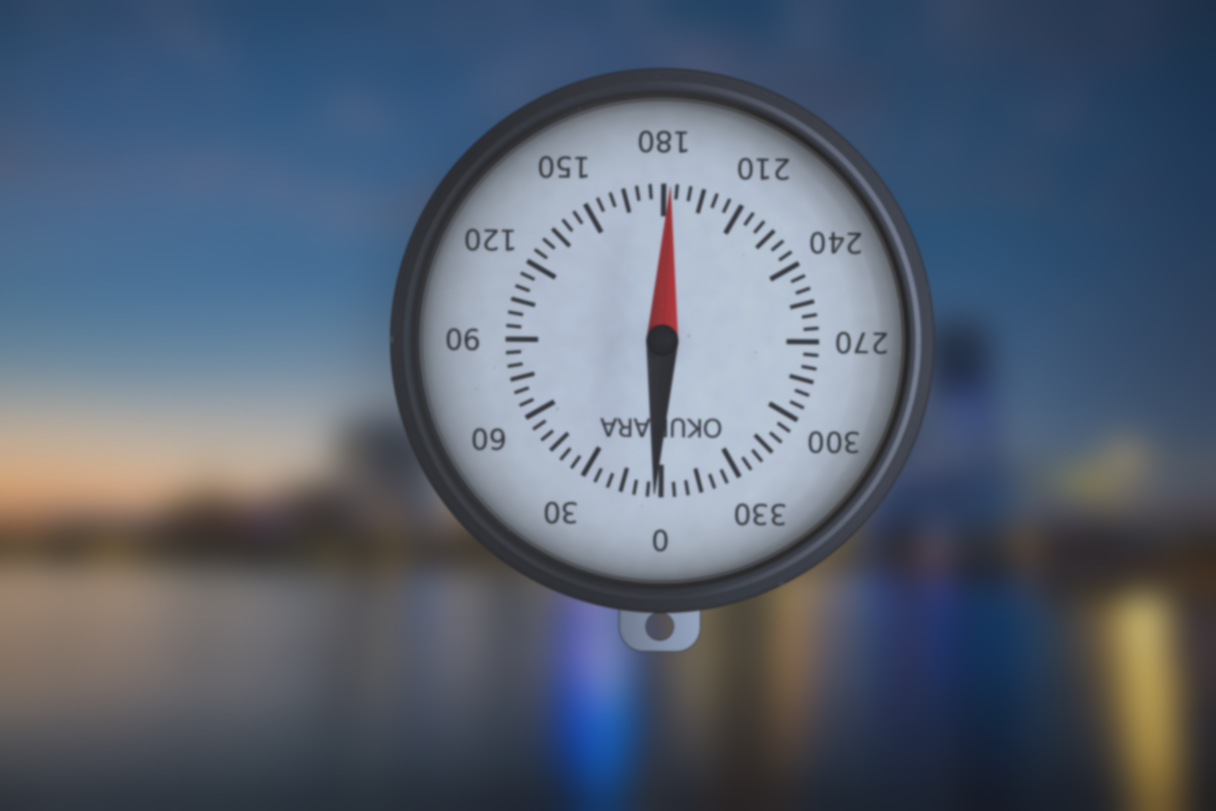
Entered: {"value": 182.5, "unit": "°"}
